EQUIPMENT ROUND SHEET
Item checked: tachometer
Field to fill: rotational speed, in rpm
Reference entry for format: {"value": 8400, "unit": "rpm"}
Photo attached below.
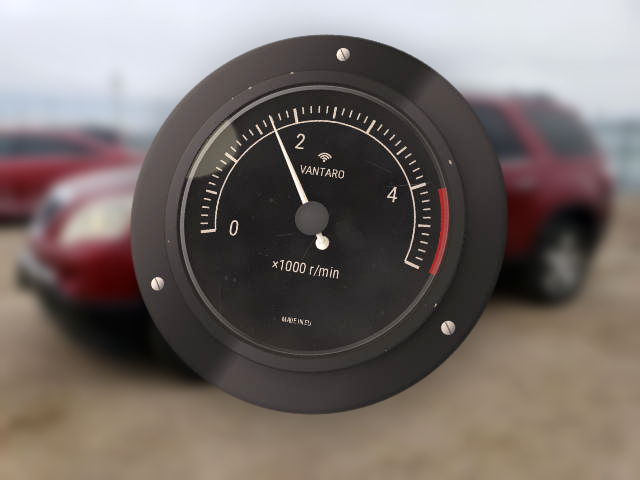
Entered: {"value": 1700, "unit": "rpm"}
